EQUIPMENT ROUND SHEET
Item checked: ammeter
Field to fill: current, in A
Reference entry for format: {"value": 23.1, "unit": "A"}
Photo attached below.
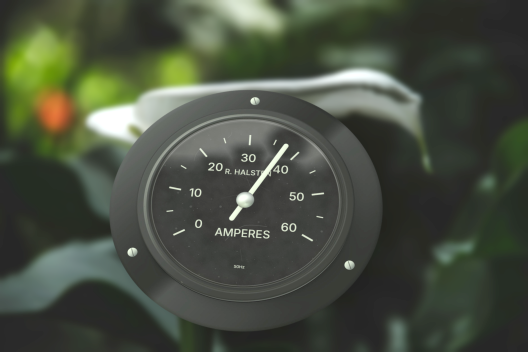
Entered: {"value": 37.5, "unit": "A"}
